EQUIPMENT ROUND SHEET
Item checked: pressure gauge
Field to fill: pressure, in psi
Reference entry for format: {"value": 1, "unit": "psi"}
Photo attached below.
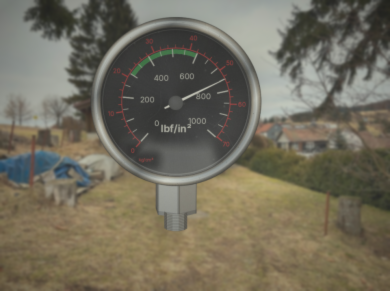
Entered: {"value": 750, "unit": "psi"}
